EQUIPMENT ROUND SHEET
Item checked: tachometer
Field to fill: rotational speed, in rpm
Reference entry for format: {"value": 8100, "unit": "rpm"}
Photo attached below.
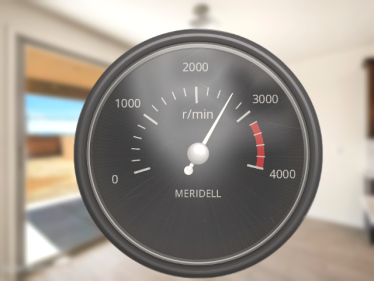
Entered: {"value": 2600, "unit": "rpm"}
